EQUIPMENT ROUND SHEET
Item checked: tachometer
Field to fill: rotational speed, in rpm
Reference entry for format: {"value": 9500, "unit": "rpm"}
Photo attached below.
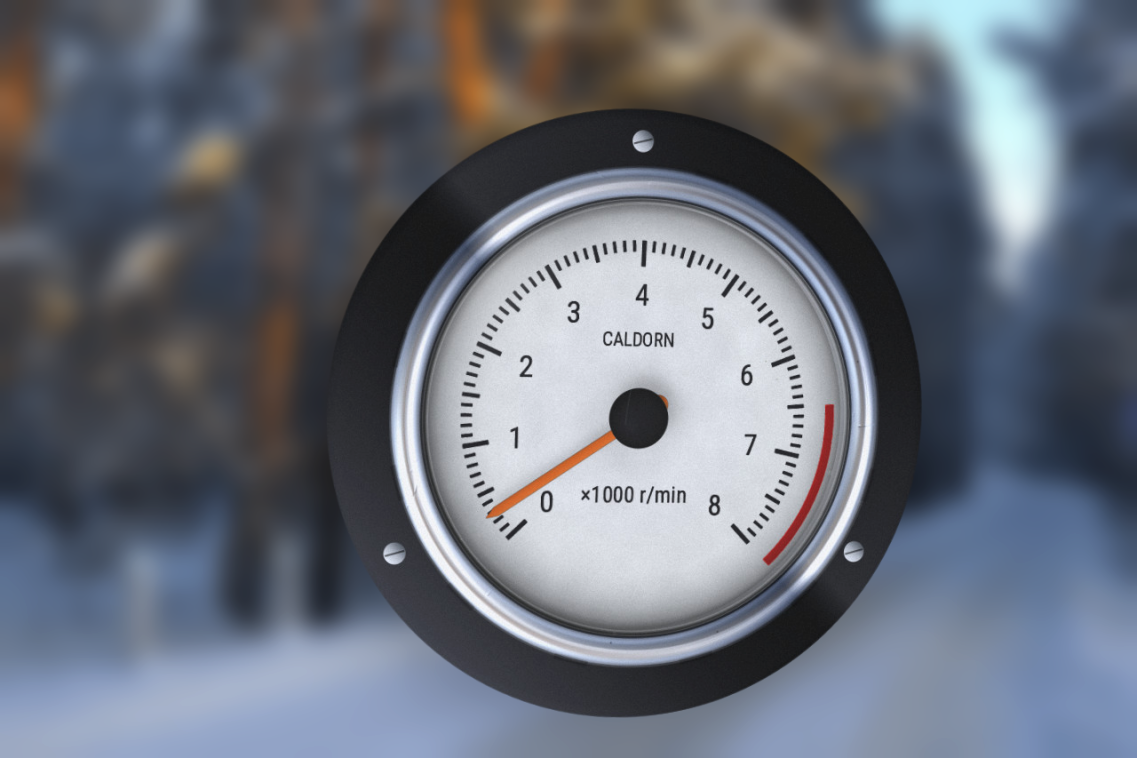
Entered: {"value": 300, "unit": "rpm"}
